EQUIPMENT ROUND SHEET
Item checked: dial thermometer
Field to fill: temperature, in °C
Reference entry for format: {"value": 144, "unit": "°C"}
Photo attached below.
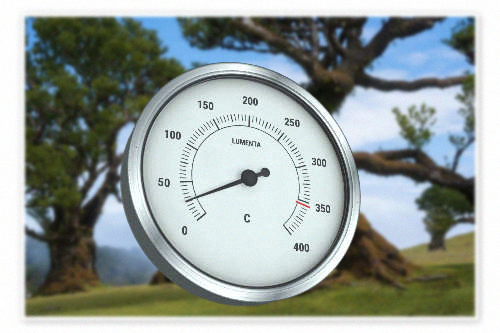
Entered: {"value": 25, "unit": "°C"}
